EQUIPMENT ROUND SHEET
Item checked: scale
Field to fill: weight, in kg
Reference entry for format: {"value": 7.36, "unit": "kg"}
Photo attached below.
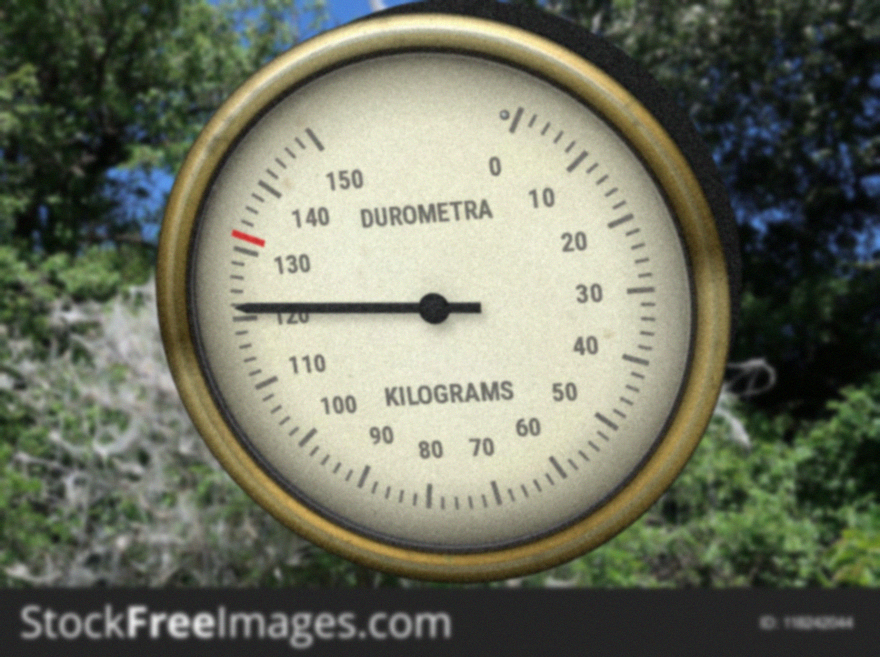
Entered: {"value": 122, "unit": "kg"}
